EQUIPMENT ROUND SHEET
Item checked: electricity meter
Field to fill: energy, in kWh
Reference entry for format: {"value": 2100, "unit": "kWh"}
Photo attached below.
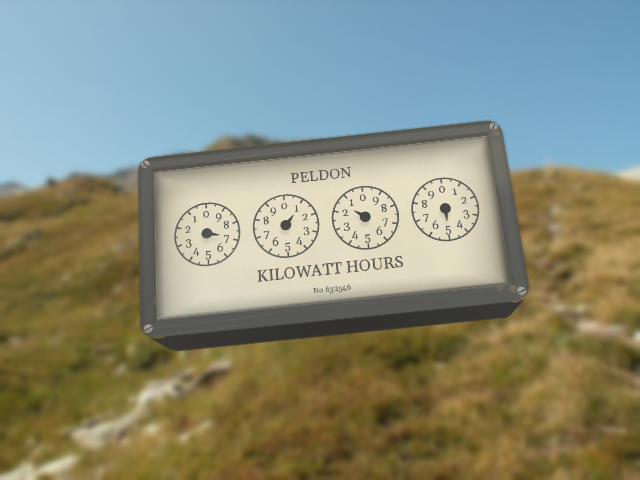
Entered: {"value": 7115, "unit": "kWh"}
